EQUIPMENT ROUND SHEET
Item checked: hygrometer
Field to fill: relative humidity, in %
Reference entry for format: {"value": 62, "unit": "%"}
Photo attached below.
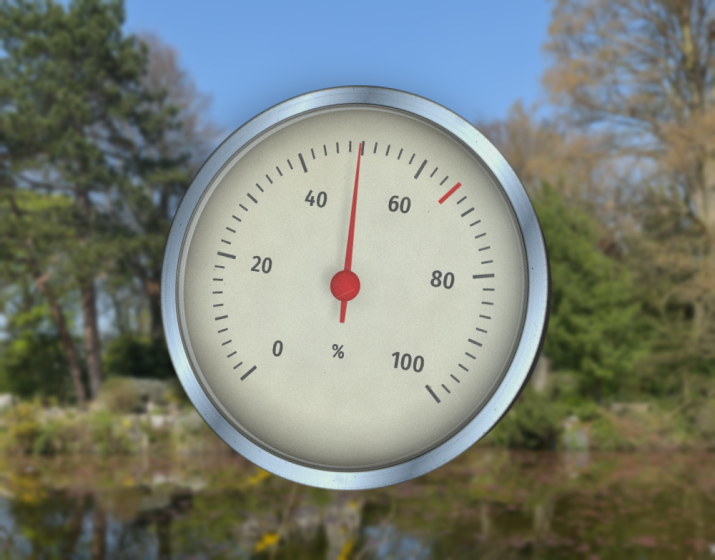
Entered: {"value": 50, "unit": "%"}
